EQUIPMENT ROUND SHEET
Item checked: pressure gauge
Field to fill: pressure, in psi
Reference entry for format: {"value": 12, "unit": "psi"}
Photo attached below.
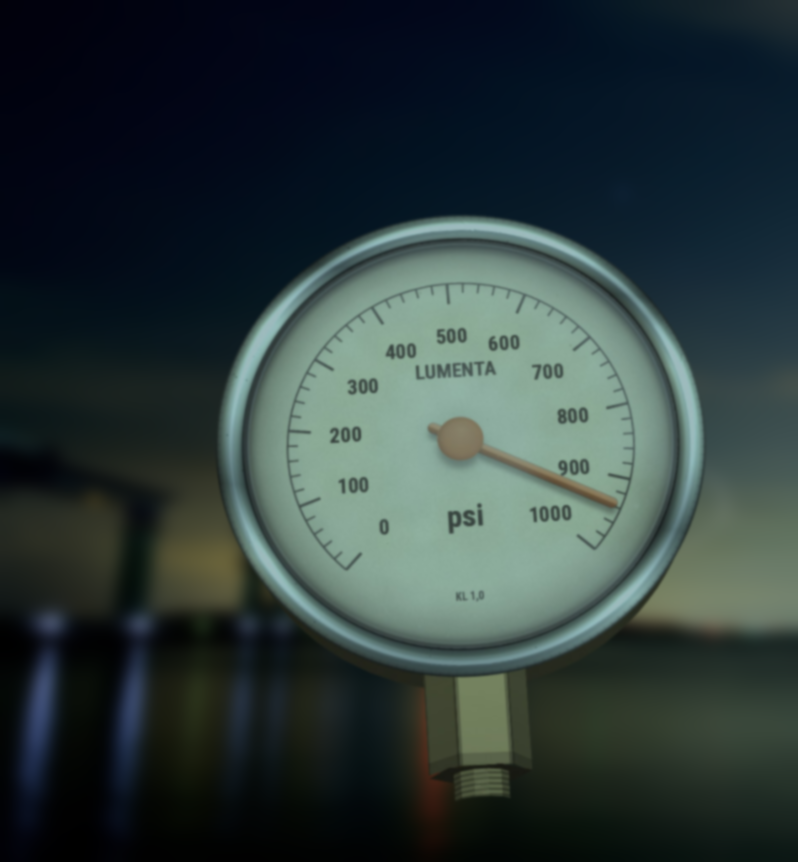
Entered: {"value": 940, "unit": "psi"}
